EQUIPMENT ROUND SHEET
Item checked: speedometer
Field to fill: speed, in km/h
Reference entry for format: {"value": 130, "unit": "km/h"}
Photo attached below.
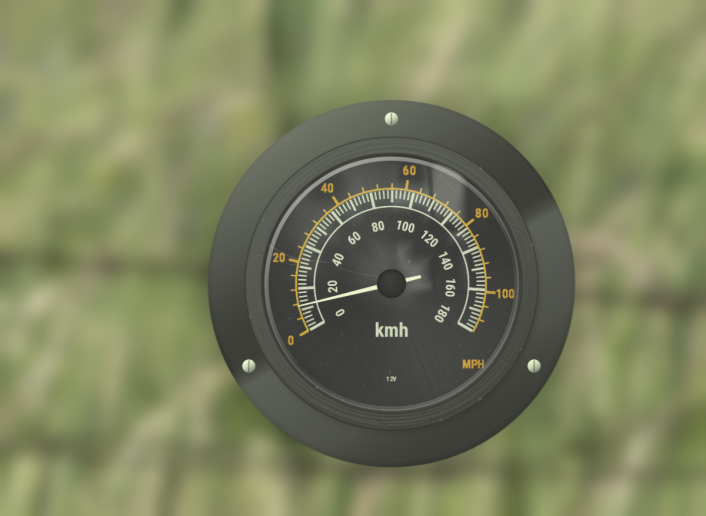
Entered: {"value": 12, "unit": "km/h"}
